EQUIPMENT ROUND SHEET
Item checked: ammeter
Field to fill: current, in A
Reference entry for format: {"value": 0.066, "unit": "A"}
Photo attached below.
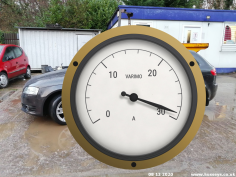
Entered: {"value": 29, "unit": "A"}
